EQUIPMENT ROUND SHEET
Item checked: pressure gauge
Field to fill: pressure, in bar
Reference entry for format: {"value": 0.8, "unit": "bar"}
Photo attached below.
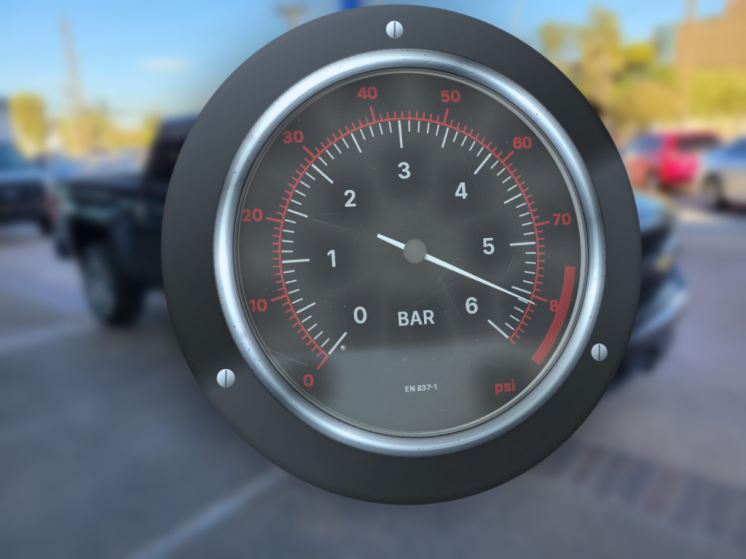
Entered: {"value": 5.6, "unit": "bar"}
